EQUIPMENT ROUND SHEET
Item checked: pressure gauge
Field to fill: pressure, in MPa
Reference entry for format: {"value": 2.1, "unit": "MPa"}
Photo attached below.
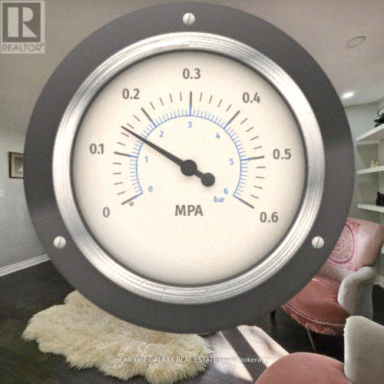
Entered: {"value": 0.15, "unit": "MPa"}
